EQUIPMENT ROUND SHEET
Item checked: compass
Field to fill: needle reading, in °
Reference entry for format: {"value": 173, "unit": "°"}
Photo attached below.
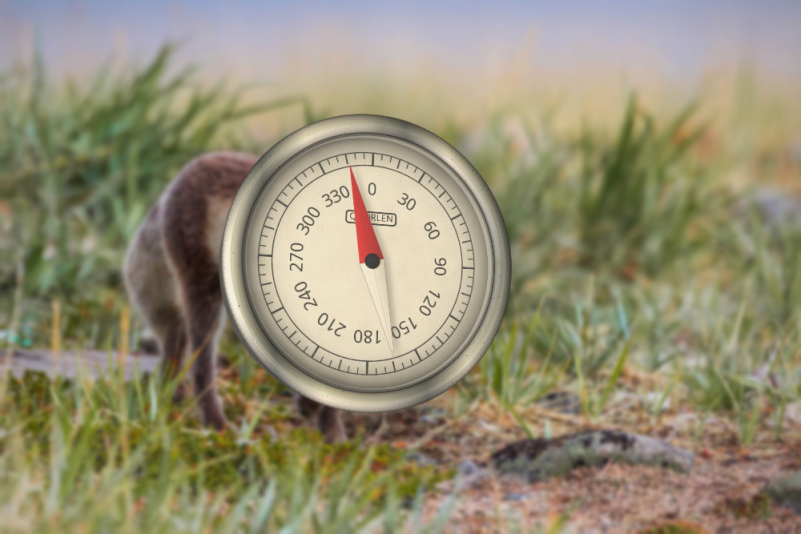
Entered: {"value": 345, "unit": "°"}
